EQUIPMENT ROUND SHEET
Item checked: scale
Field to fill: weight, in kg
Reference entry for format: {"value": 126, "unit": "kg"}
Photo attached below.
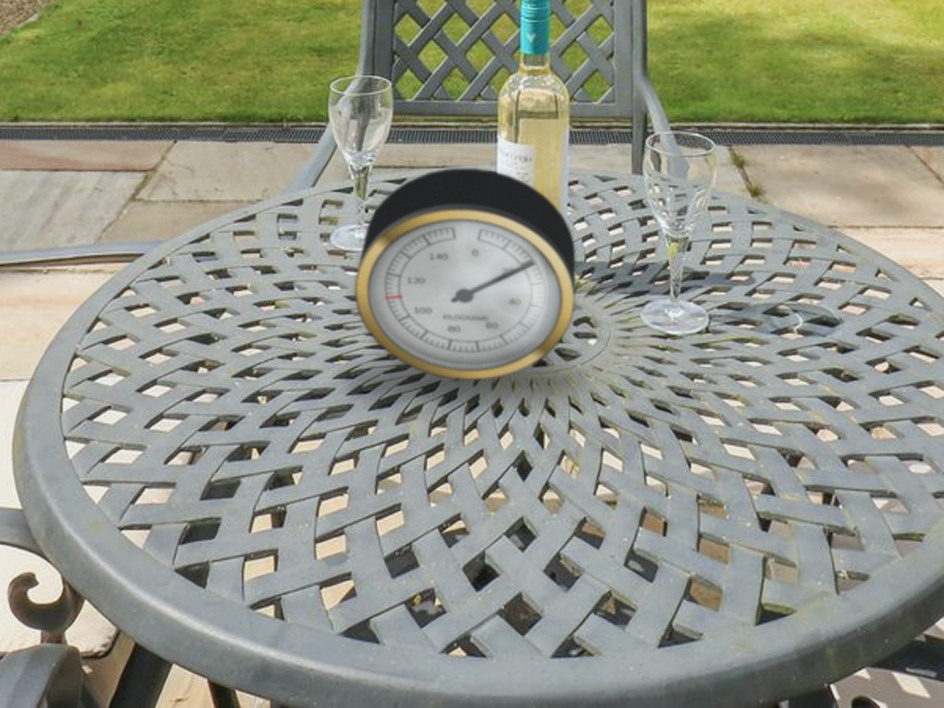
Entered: {"value": 20, "unit": "kg"}
